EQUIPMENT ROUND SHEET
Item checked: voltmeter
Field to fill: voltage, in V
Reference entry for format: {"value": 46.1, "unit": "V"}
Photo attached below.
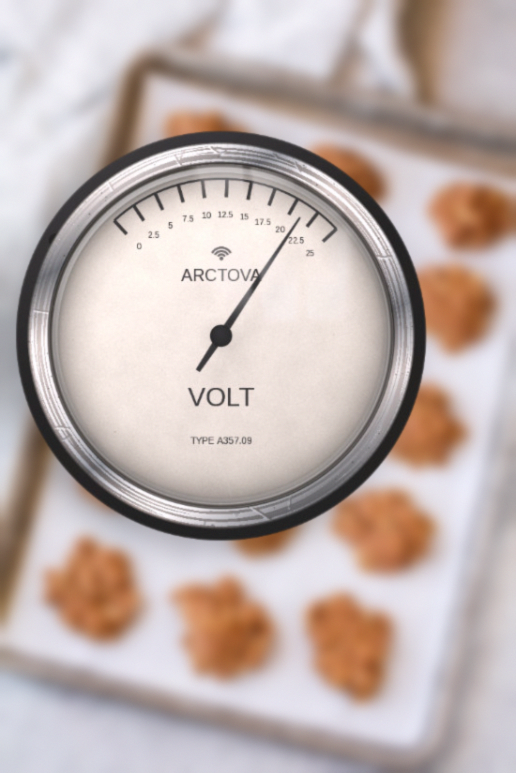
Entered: {"value": 21.25, "unit": "V"}
